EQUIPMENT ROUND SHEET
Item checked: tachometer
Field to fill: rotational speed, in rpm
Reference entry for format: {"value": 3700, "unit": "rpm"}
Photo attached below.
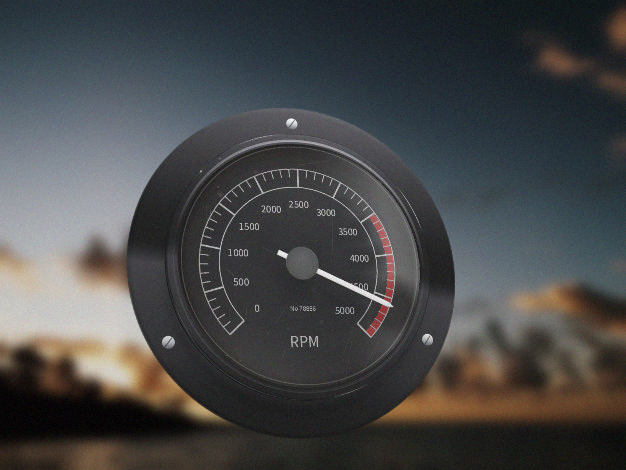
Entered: {"value": 4600, "unit": "rpm"}
